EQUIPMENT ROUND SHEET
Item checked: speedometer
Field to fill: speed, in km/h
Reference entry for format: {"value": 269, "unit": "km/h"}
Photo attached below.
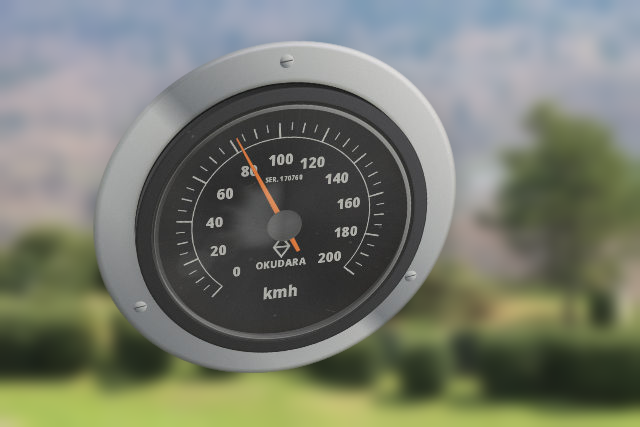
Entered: {"value": 82.5, "unit": "km/h"}
